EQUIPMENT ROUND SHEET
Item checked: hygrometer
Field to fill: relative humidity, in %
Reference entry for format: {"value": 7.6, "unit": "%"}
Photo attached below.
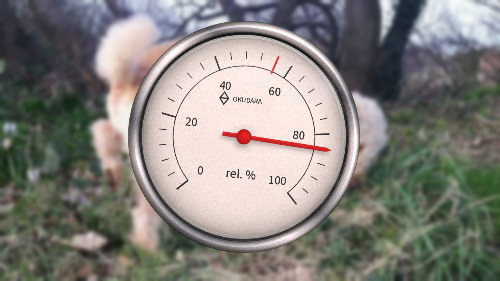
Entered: {"value": 84, "unit": "%"}
